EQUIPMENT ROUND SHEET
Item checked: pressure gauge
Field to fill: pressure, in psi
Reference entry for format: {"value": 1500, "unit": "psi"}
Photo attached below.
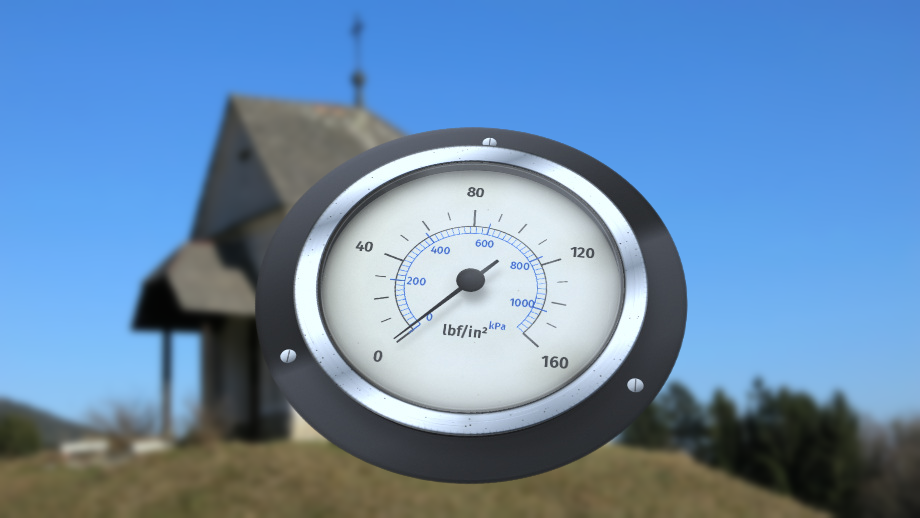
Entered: {"value": 0, "unit": "psi"}
